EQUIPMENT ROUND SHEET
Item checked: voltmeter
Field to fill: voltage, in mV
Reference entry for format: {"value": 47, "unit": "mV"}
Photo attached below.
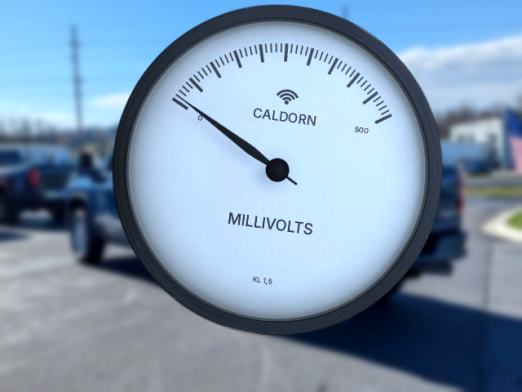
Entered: {"value": 10, "unit": "mV"}
